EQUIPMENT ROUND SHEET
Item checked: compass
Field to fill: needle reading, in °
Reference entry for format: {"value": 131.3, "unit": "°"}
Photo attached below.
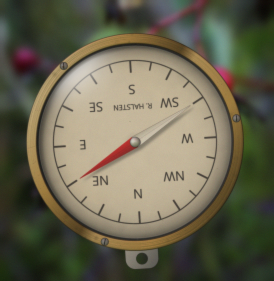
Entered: {"value": 60, "unit": "°"}
